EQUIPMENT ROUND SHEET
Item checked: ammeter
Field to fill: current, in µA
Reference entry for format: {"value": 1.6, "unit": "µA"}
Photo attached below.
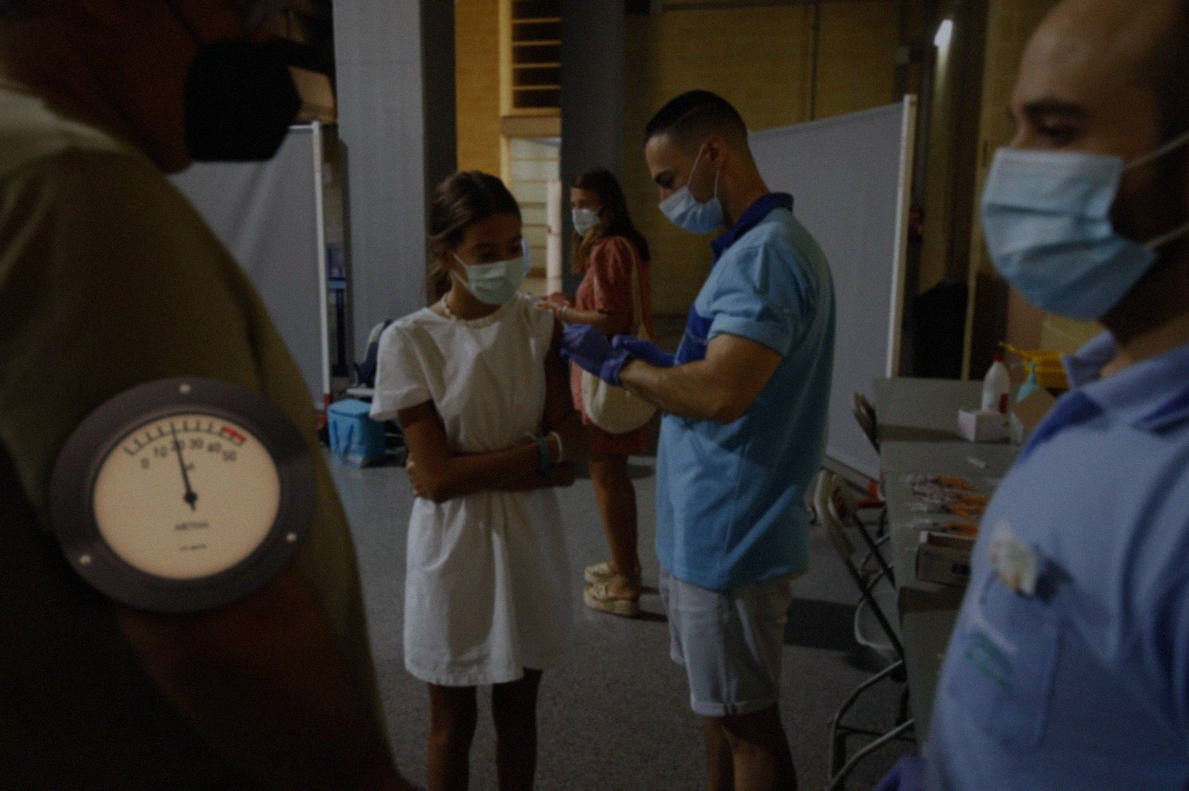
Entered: {"value": 20, "unit": "µA"}
